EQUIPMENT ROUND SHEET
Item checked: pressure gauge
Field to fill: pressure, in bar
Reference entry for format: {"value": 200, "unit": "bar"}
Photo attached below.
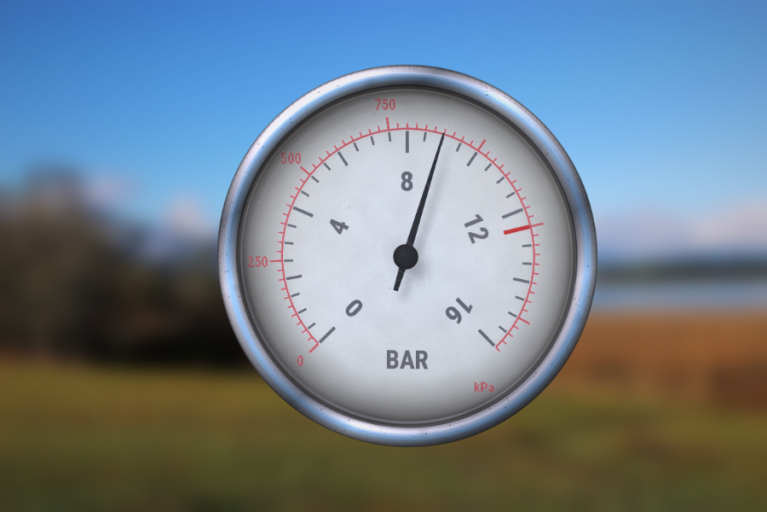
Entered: {"value": 9, "unit": "bar"}
